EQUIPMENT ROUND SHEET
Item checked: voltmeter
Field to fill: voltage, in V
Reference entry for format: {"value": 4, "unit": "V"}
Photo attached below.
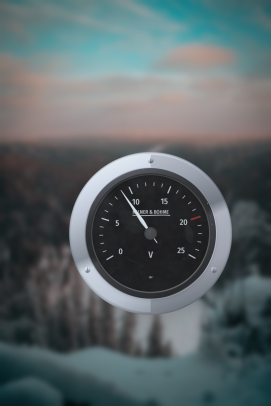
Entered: {"value": 9, "unit": "V"}
